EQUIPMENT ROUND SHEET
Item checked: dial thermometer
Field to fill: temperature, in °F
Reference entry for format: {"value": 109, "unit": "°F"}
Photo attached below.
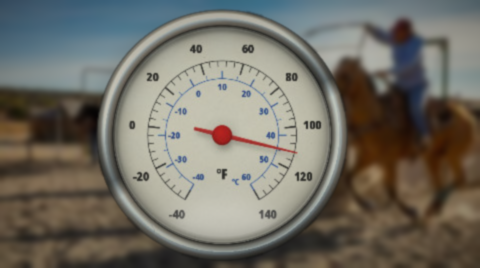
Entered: {"value": 112, "unit": "°F"}
